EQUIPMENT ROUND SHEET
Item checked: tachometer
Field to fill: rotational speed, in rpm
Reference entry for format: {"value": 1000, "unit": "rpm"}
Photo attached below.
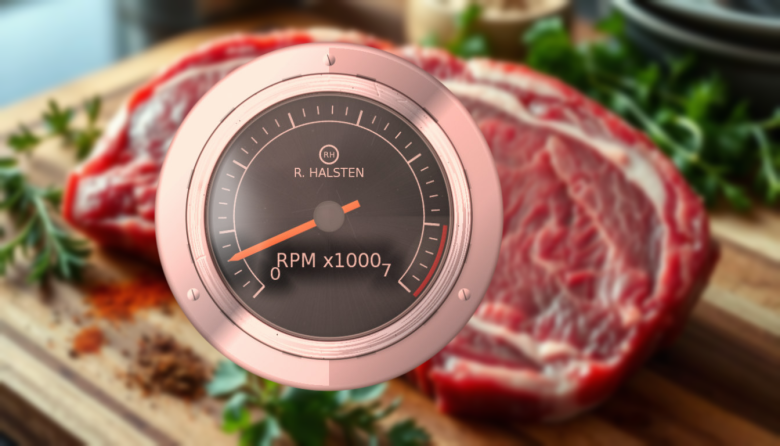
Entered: {"value": 600, "unit": "rpm"}
